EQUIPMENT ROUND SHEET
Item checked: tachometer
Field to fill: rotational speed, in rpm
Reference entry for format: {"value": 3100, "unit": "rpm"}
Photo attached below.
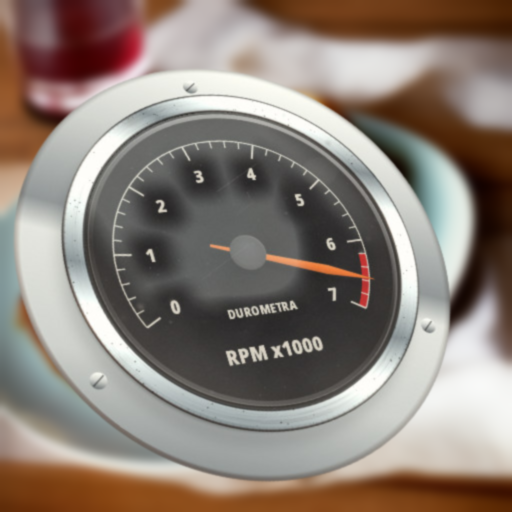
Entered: {"value": 6600, "unit": "rpm"}
